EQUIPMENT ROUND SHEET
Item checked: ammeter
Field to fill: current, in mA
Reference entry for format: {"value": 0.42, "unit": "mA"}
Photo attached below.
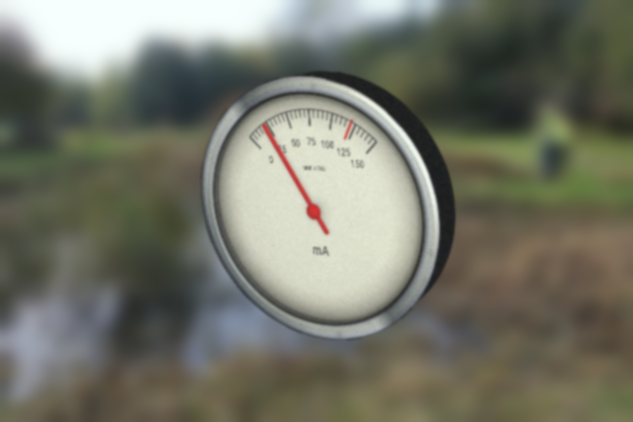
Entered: {"value": 25, "unit": "mA"}
